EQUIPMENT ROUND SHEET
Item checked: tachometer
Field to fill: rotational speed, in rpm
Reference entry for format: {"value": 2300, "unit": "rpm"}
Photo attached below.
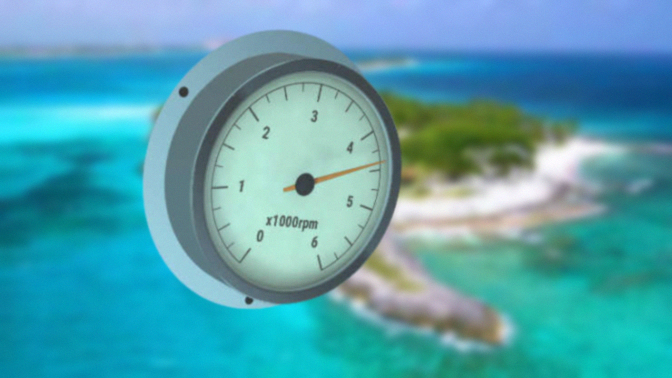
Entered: {"value": 4375, "unit": "rpm"}
